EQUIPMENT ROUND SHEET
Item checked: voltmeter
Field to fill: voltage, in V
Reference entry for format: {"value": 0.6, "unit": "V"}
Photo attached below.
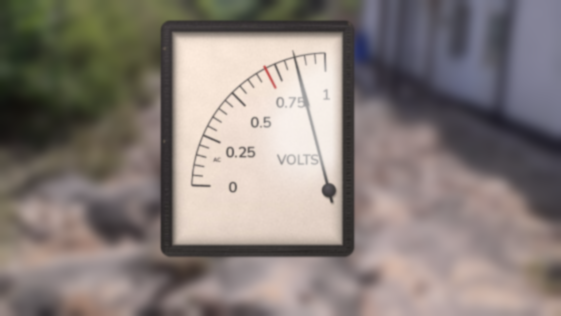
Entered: {"value": 0.85, "unit": "V"}
